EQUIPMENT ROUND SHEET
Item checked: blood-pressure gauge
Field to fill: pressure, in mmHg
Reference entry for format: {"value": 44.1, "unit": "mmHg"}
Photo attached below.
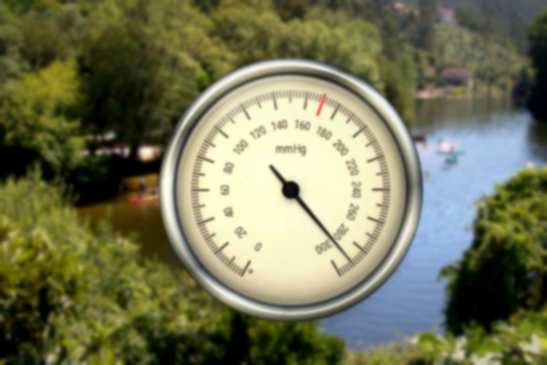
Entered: {"value": 290, "unit": "mmHg"}
